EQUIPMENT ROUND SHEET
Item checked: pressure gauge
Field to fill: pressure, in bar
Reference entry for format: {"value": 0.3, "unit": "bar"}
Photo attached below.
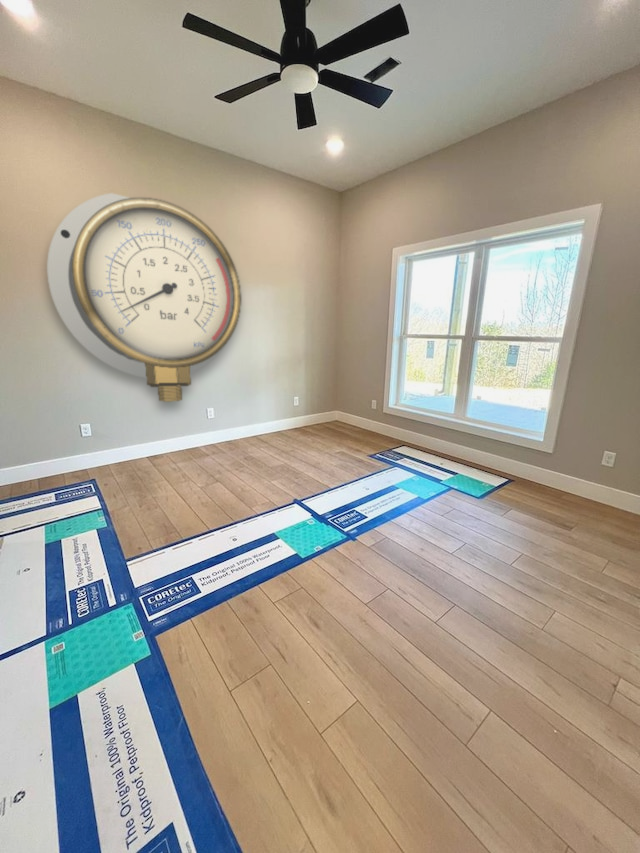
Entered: {"value": 0.2, "unit": "bar"}
